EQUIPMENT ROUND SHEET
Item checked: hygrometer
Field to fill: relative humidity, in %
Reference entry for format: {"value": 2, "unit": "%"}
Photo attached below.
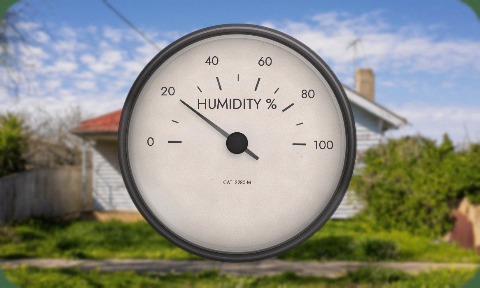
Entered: {"value": 20, "unit": "%"}
